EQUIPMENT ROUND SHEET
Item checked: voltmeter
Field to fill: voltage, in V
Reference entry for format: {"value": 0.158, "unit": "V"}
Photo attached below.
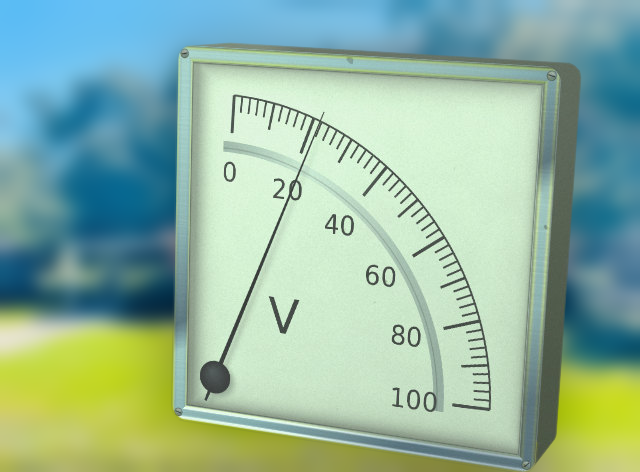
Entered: {"value": 22, "unit": "V"}
